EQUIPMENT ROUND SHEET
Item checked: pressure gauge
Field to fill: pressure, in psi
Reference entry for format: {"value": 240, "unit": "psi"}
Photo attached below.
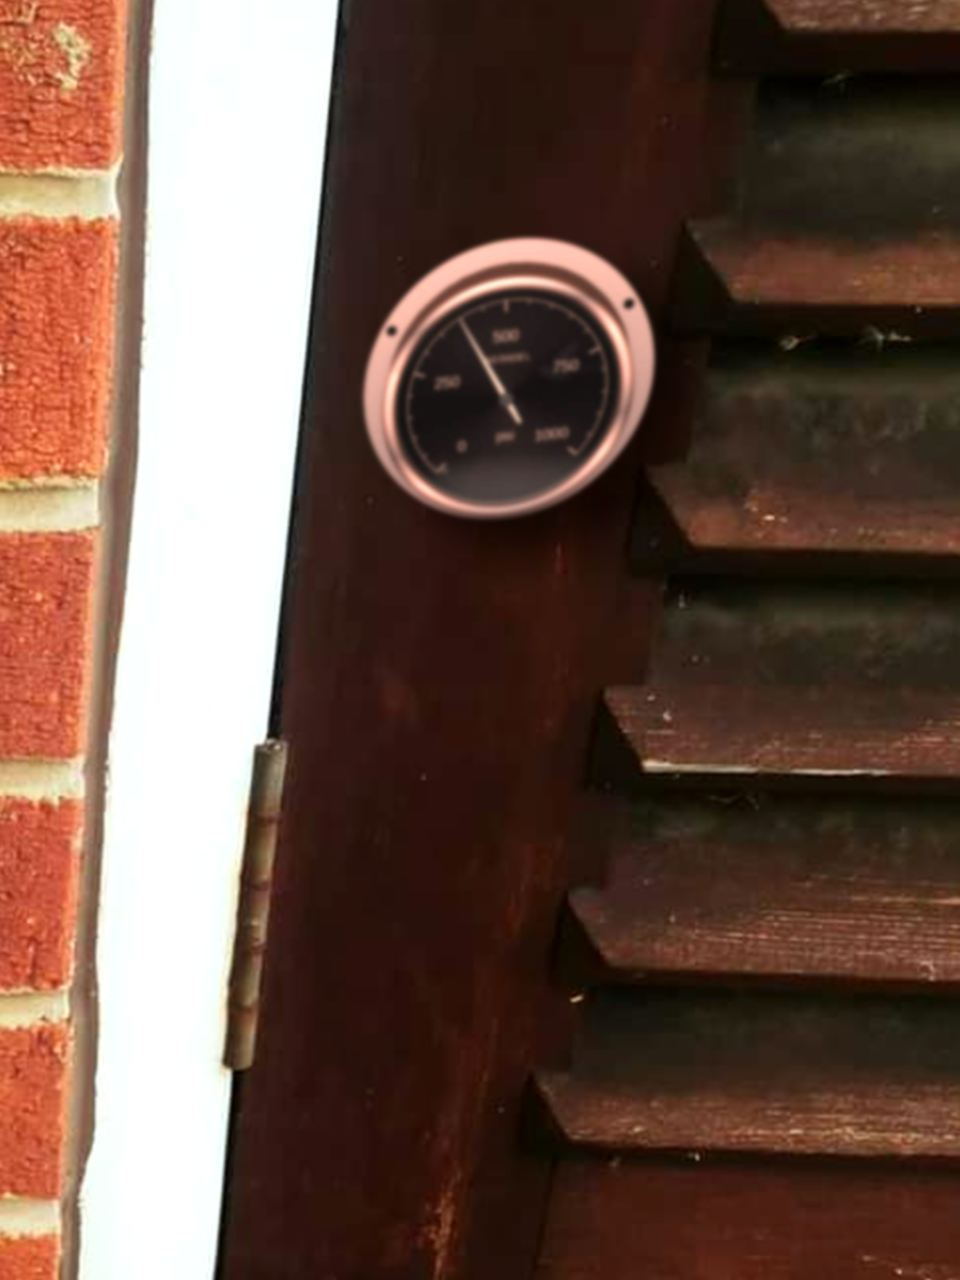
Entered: {"value": 400, "unit": "psi"}
